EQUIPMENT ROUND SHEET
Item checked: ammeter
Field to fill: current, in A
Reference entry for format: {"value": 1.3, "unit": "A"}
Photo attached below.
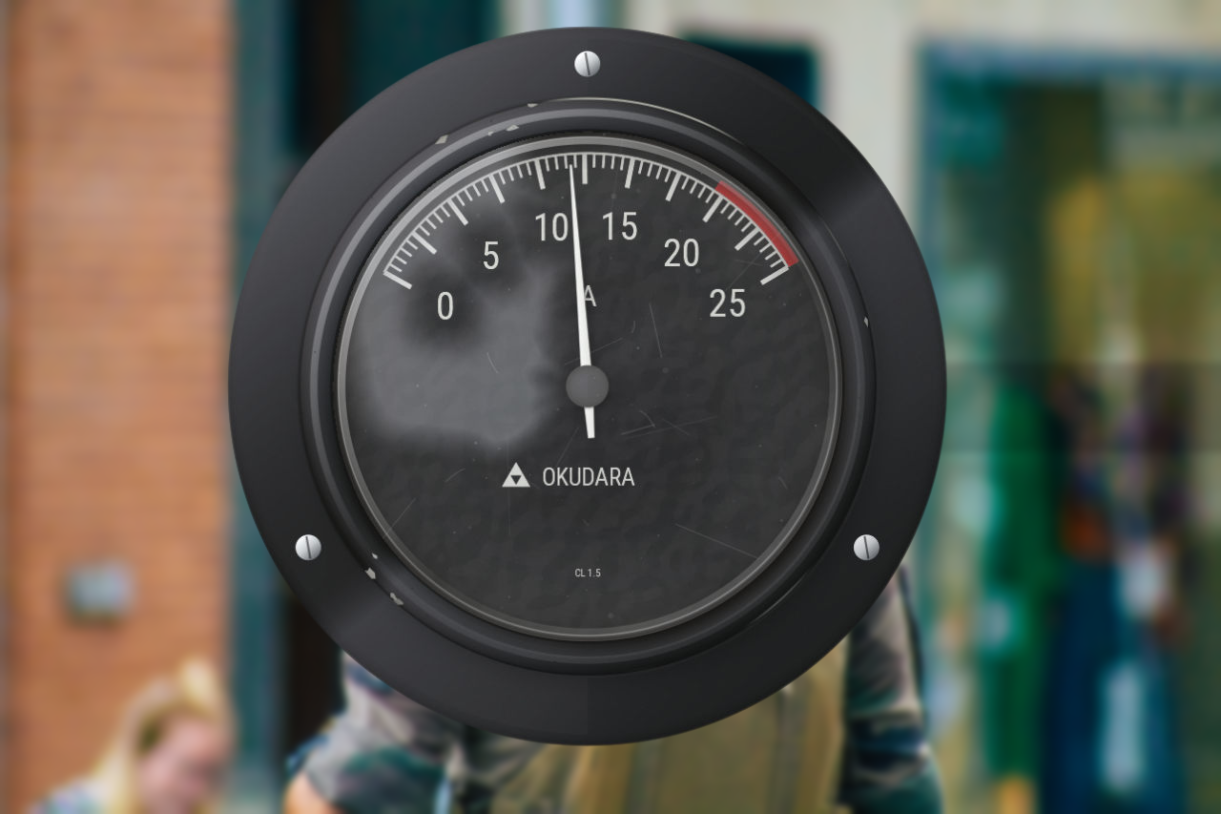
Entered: {"value": 11.75, "unit": "A"}
